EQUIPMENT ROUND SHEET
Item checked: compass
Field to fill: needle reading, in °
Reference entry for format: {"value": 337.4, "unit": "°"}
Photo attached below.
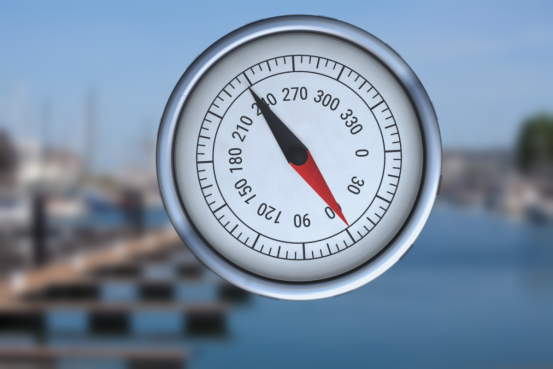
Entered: {"value": 57.5, "unit": "°"}
